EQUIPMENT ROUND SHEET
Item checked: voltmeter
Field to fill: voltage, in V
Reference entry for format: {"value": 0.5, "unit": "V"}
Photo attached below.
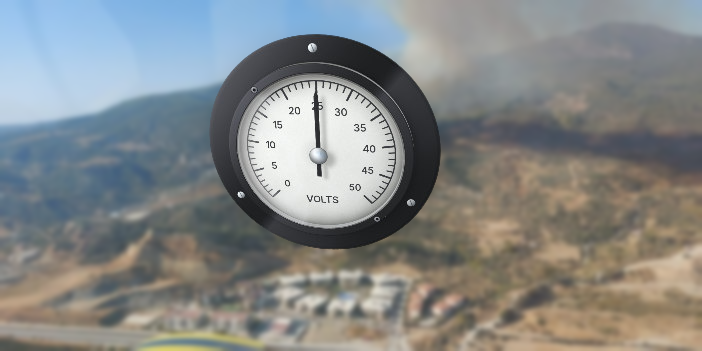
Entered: {"value": 25, "unit": "V"}
